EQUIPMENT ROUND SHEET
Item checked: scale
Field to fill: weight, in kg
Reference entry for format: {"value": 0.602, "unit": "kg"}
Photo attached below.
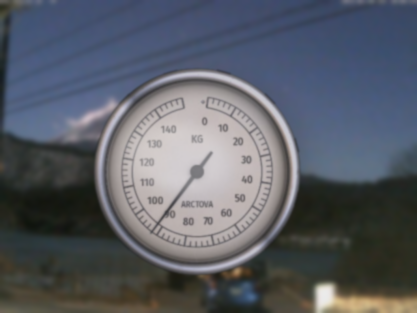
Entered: {"value": 92, "unit": "kg"}
